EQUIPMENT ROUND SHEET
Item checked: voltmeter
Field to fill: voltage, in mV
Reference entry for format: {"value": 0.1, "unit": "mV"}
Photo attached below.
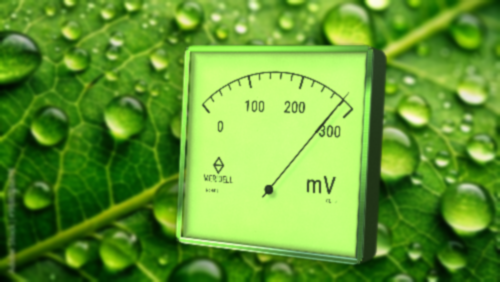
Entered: {"value": 280, "unit": "mV"}
